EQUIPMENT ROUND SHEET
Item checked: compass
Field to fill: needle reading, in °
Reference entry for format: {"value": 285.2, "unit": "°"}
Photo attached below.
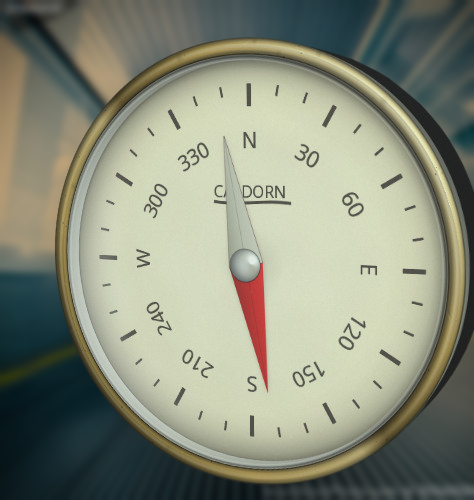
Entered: {"value": 170, "unit": "°"}
